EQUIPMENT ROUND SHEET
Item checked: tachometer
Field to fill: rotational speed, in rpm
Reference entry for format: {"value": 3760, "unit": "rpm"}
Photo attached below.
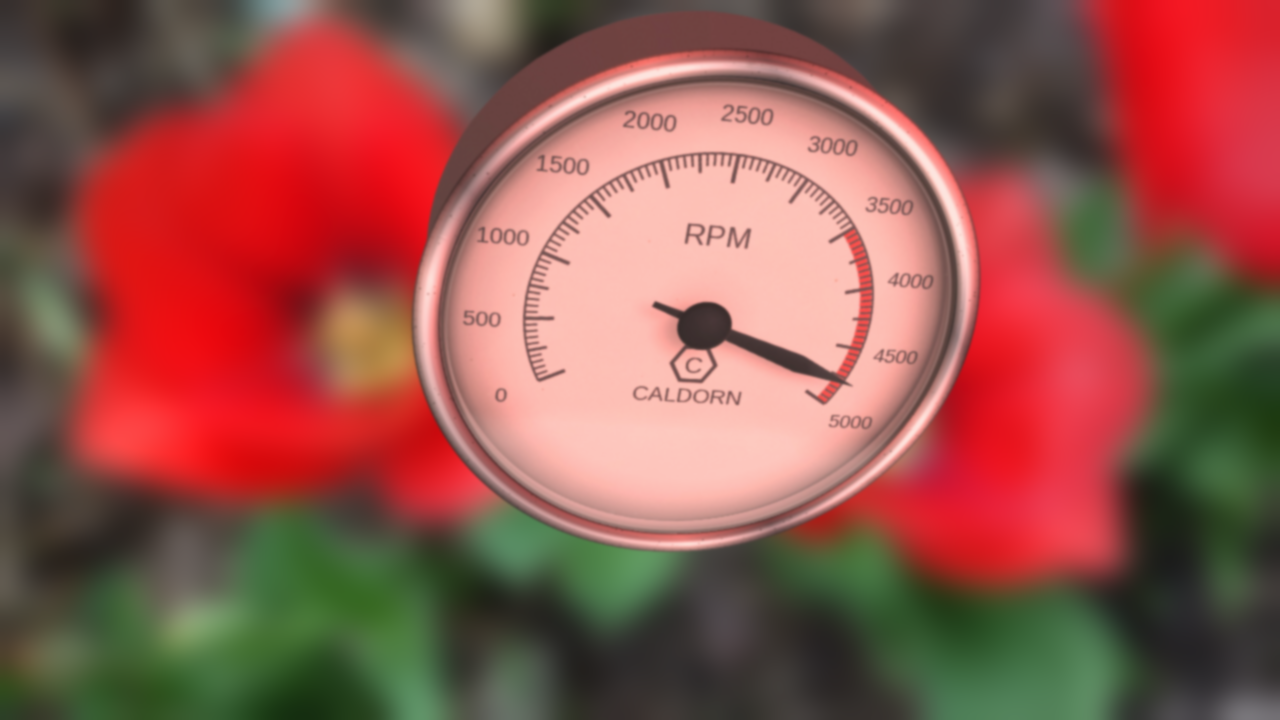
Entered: {"value": 4750, "unit": "rpm"}
